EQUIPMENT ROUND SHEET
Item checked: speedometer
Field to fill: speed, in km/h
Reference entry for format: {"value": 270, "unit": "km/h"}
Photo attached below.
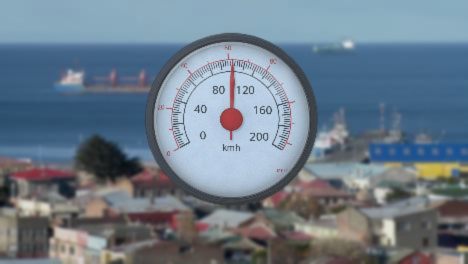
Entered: {"value": 100, "unit": "km/h"}
